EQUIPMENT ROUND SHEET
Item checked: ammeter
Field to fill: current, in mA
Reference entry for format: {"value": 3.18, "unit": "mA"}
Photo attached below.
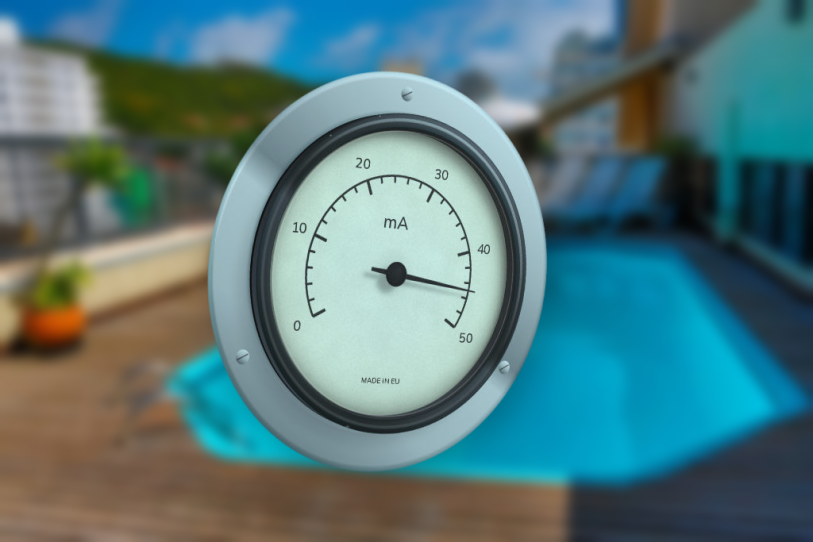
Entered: {"value": 45, "unit": "mA"}
